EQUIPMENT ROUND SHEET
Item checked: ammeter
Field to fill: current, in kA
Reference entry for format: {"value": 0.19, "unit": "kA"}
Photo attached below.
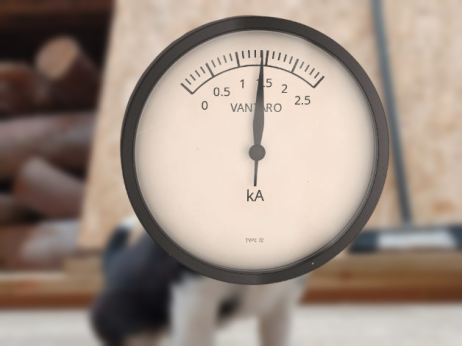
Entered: {"value": 1.4, "unit": "kA"}
